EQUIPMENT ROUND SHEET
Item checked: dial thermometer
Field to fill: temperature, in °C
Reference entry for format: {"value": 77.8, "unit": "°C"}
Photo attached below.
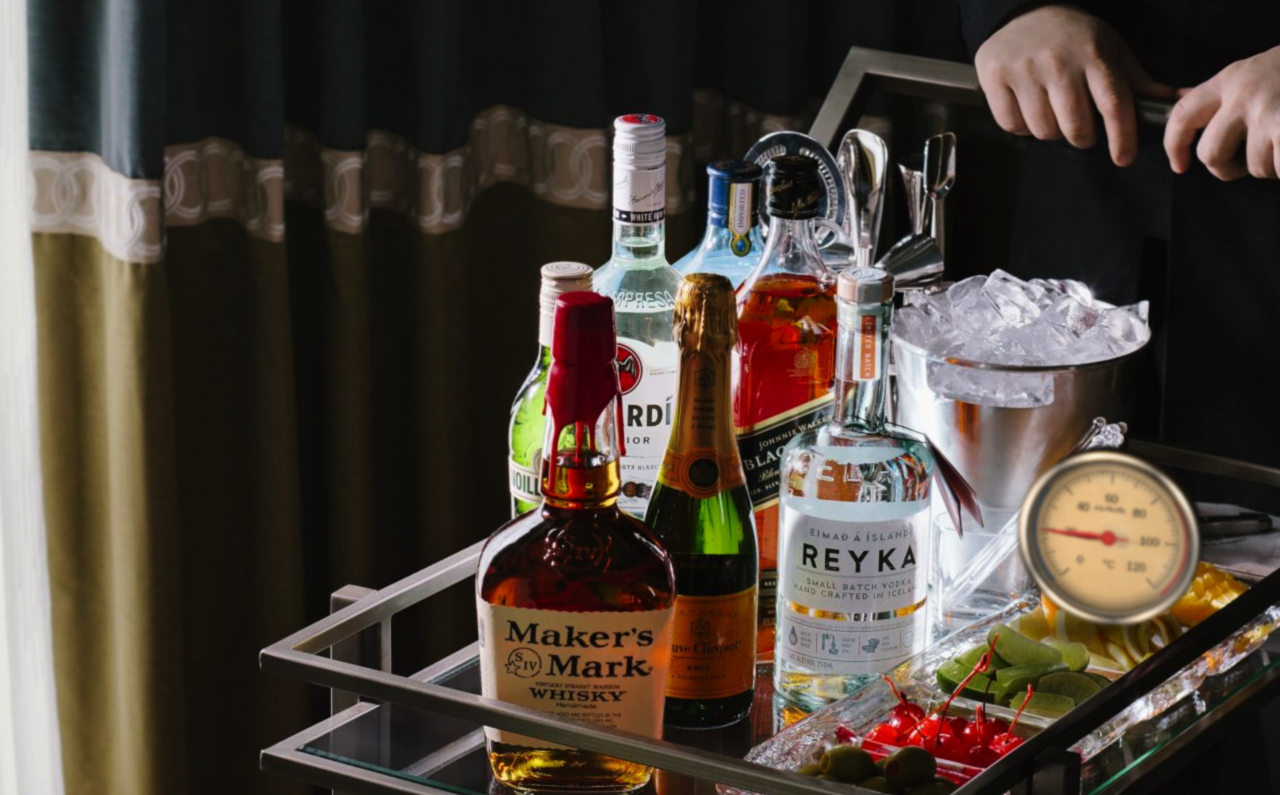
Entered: {"value": 20, "unit": "°C"}
